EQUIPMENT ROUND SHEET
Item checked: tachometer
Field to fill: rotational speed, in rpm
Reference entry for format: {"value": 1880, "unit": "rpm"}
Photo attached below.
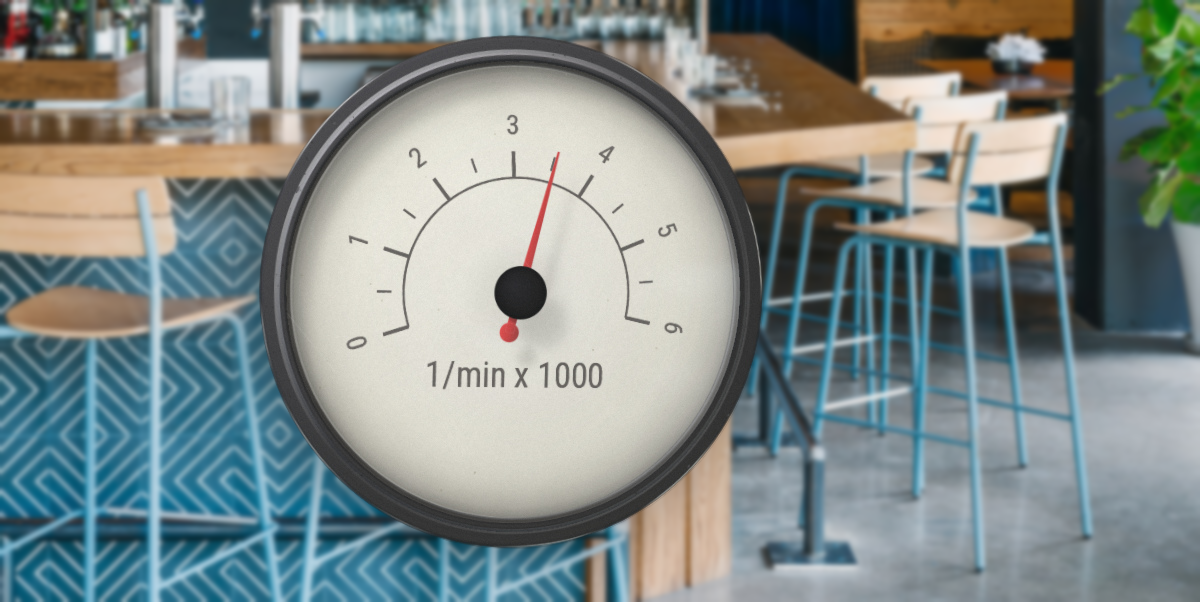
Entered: {"value": 3500, "unit": "rpm"}
